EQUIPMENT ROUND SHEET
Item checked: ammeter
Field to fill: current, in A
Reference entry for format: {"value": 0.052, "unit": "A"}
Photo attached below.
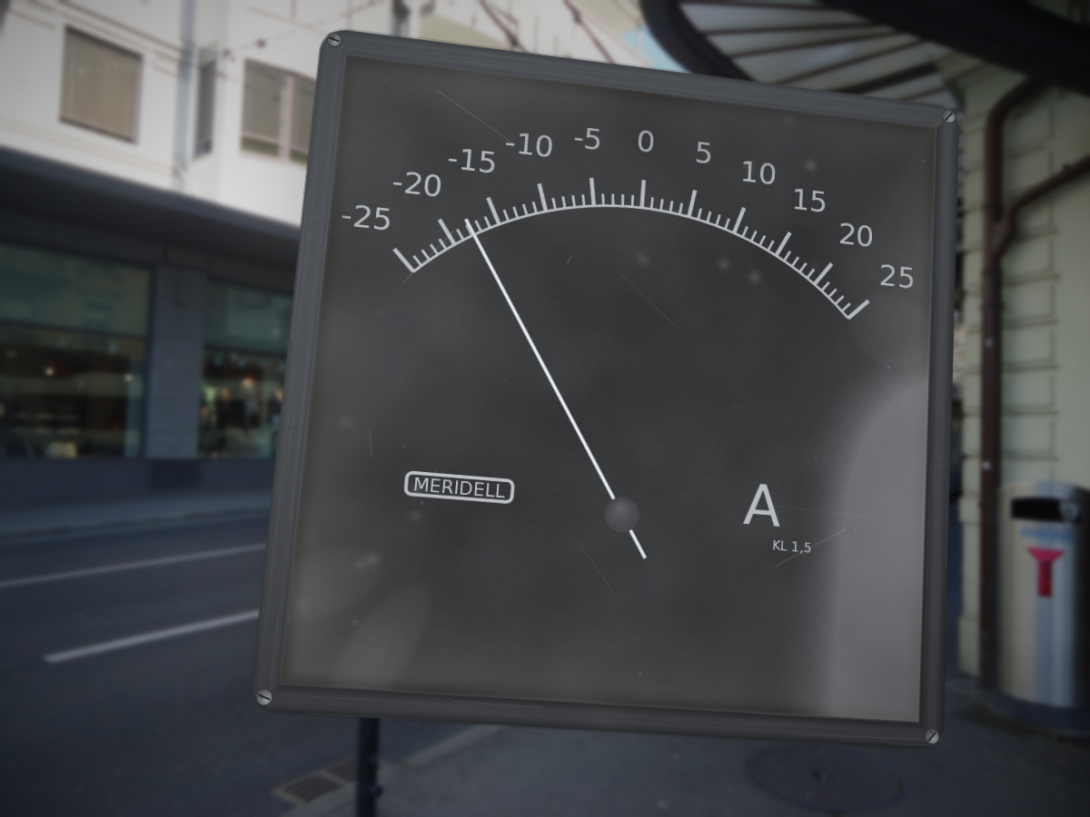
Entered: {"value": -18, "unit": "A"}
